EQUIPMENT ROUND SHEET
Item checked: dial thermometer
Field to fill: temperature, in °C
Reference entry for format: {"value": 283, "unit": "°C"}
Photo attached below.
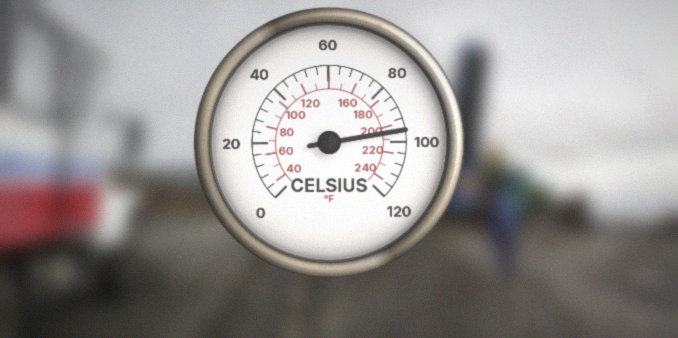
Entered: {"value": 96, "unit": "°C"}
